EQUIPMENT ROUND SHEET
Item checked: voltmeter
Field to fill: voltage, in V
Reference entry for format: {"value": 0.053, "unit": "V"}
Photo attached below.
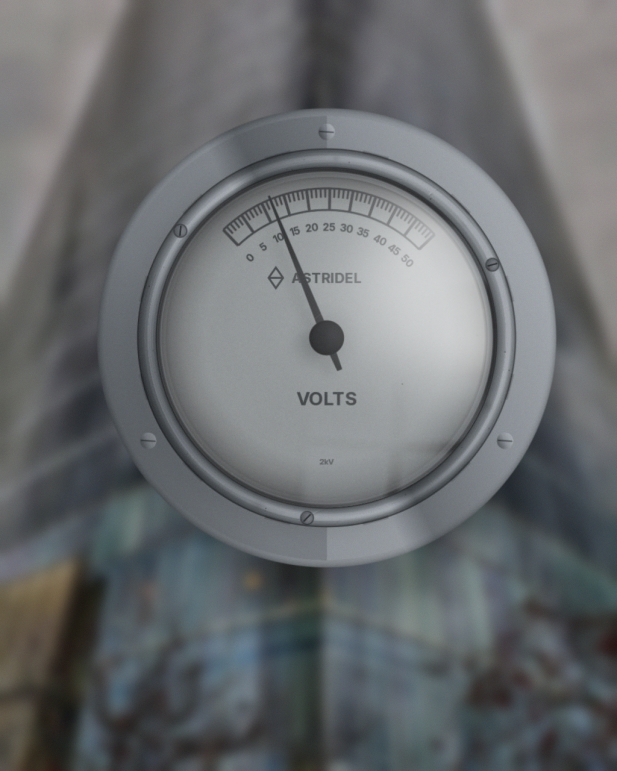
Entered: {"value": 12, "unit": "V"}
